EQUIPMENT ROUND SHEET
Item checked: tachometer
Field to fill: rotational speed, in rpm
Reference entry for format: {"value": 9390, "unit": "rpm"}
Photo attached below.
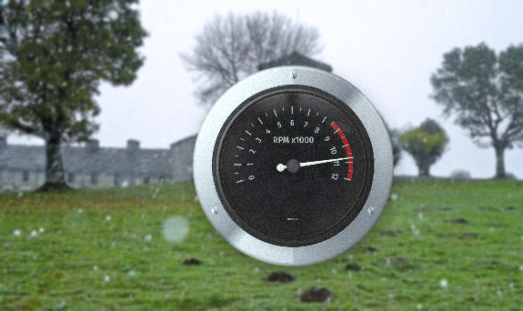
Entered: {"value": 10750, "unit": "rpm"}
